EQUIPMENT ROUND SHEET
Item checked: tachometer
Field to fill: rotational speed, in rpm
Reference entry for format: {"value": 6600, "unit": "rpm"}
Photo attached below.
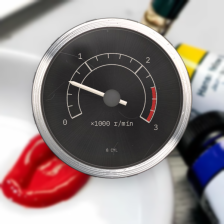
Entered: {"value": 600, "unit": "rpm"}
